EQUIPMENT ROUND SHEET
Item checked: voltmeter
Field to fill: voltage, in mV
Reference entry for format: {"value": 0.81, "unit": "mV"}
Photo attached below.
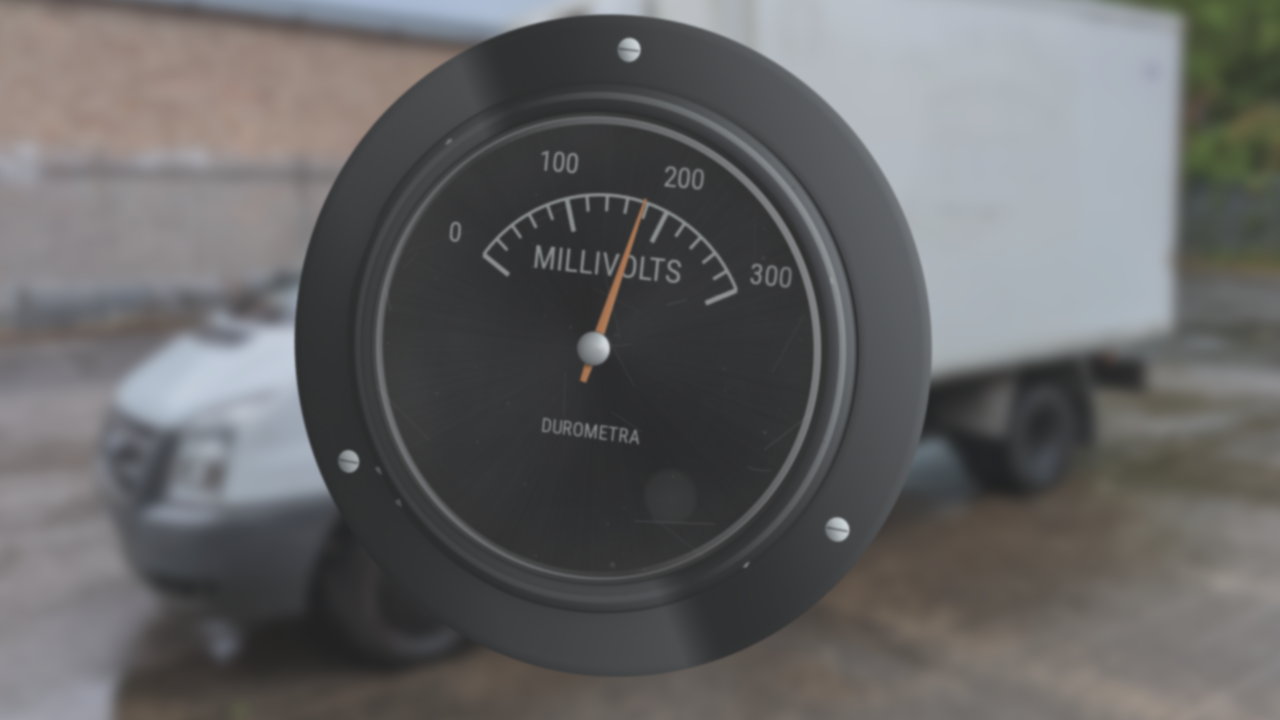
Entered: {"value": 180, "unit": "mV"}
